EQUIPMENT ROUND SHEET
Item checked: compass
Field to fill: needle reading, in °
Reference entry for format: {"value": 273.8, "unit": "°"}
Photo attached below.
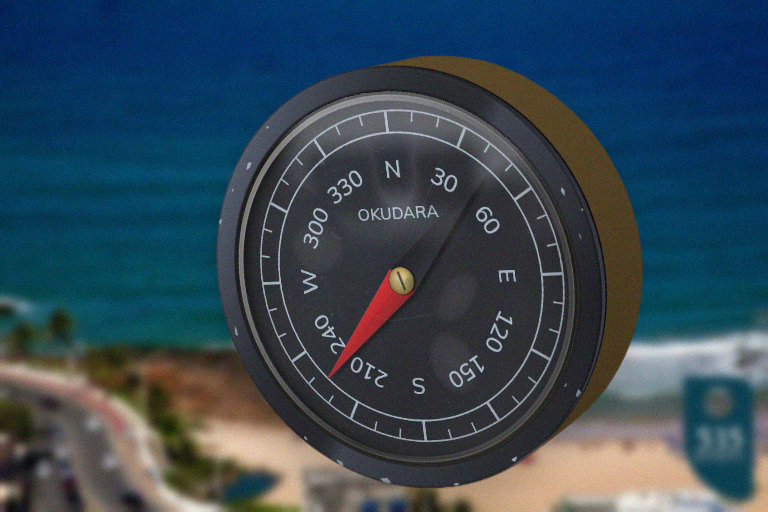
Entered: {"value": 225, "unit": "°"}
